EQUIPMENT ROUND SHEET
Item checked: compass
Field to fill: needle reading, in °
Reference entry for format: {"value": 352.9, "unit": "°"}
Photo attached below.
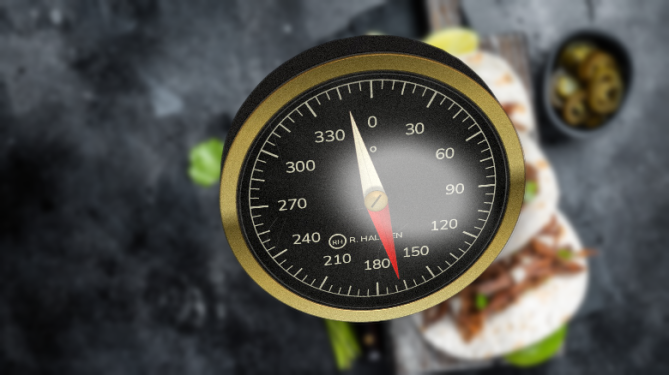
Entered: {"value": 167.5, "unit": "°"}
